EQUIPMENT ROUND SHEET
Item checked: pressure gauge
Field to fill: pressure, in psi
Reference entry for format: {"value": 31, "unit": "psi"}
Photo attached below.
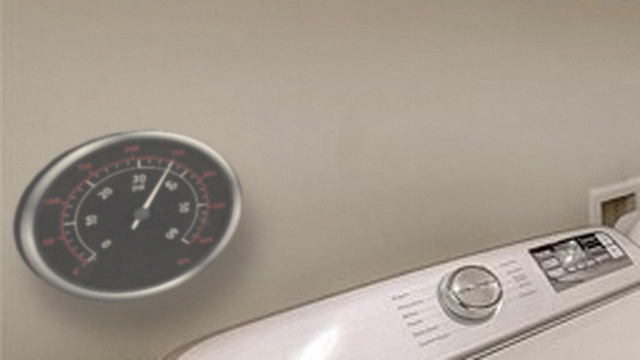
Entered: {"value": 36, "unit": "psi"}
